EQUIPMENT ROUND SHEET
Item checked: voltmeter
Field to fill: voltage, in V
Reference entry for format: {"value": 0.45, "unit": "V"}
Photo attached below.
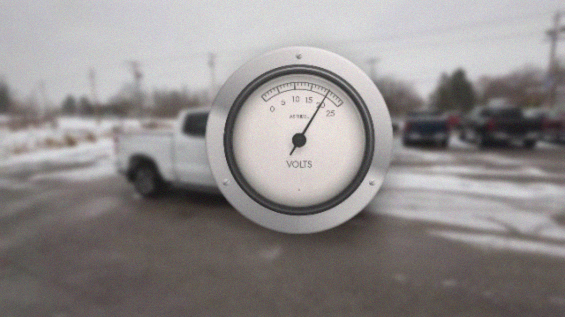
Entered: {"value": 20, "unit": "V"}
